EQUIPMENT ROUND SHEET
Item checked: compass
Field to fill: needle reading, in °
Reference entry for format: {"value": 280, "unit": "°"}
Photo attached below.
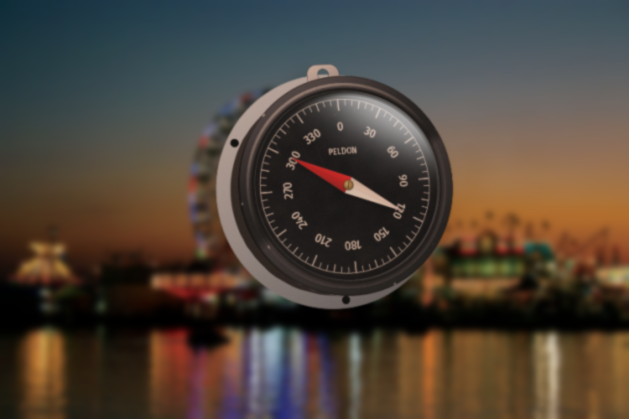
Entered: {"value": 300, "unit": "°"}
